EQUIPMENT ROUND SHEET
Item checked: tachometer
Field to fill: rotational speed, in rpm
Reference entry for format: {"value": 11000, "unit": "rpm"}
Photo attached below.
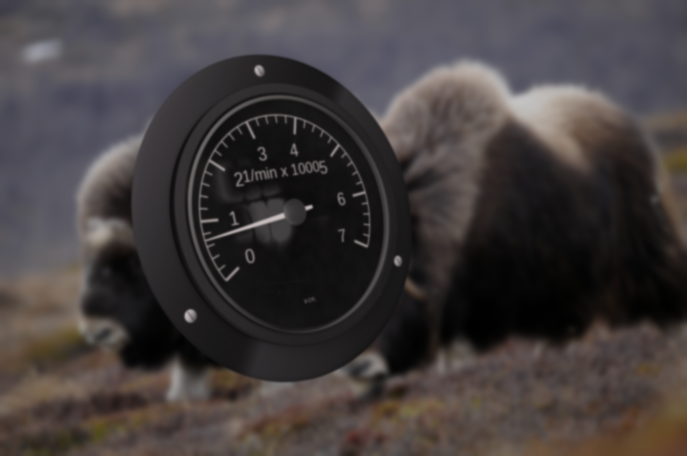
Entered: {"value": 700, "unit": "rpm"}
